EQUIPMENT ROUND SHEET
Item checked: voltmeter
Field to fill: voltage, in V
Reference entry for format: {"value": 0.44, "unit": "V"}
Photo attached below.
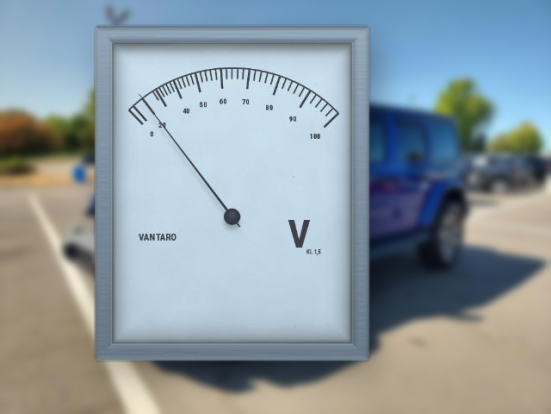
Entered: {"value": 20, "unit": "V"}
